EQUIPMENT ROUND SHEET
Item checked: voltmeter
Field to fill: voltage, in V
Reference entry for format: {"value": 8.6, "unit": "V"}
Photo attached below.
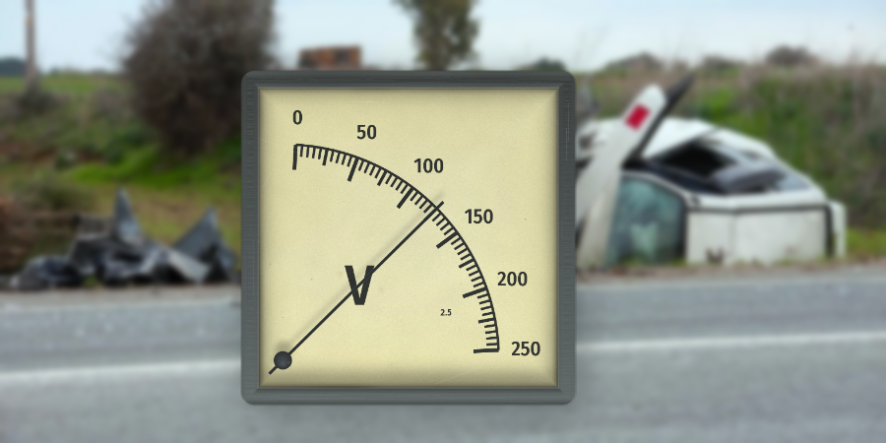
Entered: {"value": 125, "unit": "V"}
